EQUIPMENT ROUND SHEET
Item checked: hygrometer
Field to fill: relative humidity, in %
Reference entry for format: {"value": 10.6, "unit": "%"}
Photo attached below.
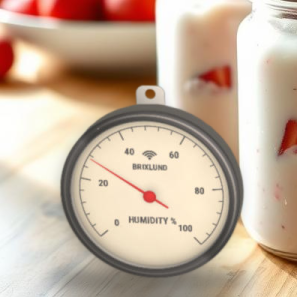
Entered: {"value": 28, "unit": "%"}
